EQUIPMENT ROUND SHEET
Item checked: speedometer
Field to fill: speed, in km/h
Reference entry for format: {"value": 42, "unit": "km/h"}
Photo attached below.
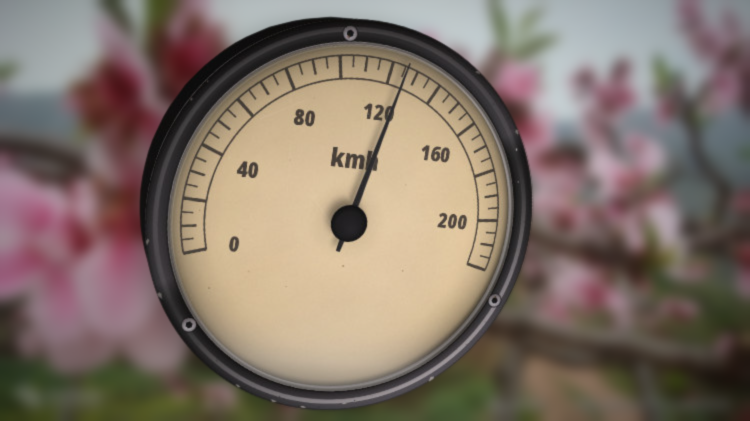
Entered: {"value": 125, "unit": "km/h"}
